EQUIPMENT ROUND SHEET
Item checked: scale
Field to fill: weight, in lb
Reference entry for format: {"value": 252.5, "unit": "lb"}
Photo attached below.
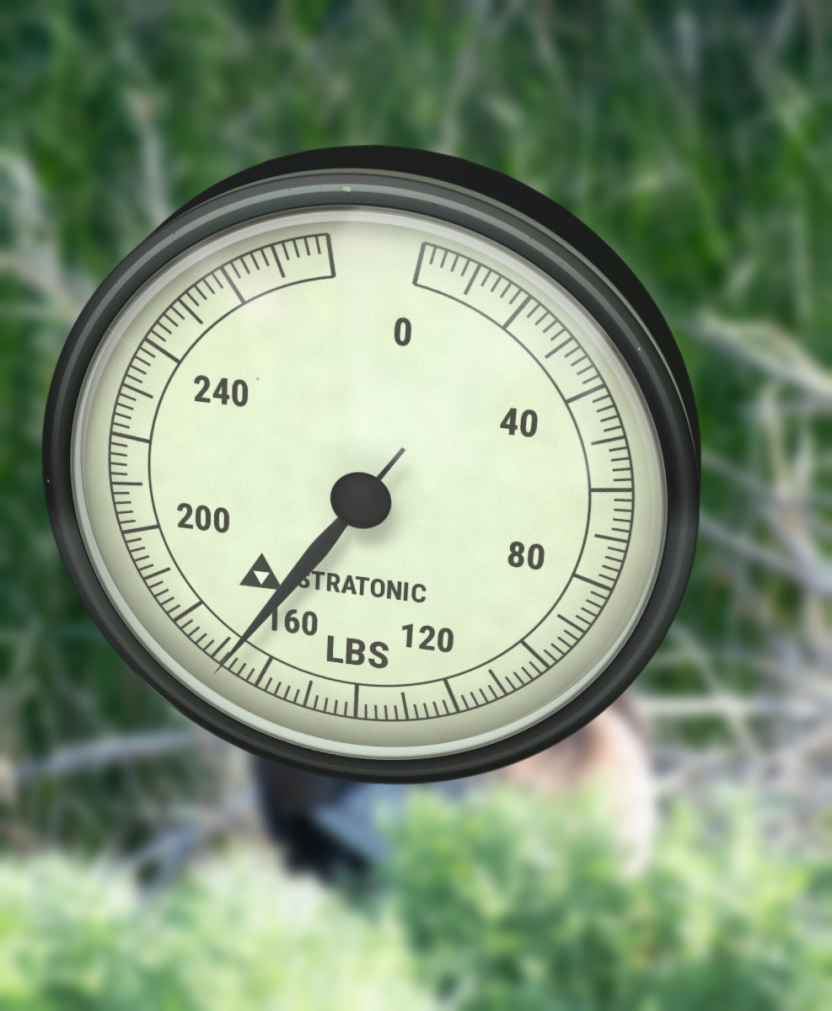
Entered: {"value": 168, "unit": "lb"}
